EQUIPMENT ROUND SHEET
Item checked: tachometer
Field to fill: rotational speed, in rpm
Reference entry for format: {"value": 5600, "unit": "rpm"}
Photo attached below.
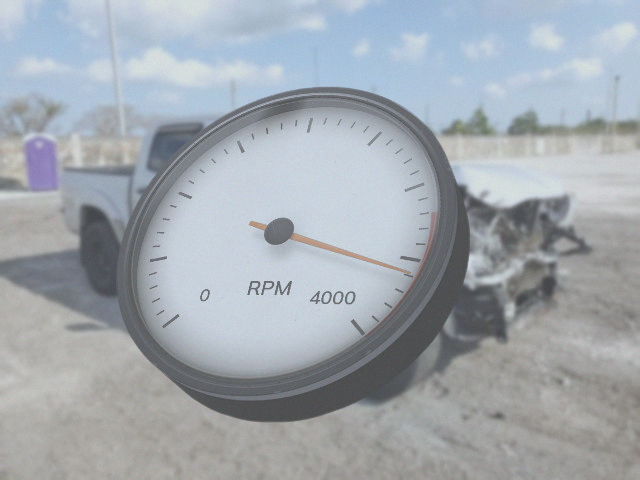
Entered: {"value": 3600, "unit": "rpm"}
